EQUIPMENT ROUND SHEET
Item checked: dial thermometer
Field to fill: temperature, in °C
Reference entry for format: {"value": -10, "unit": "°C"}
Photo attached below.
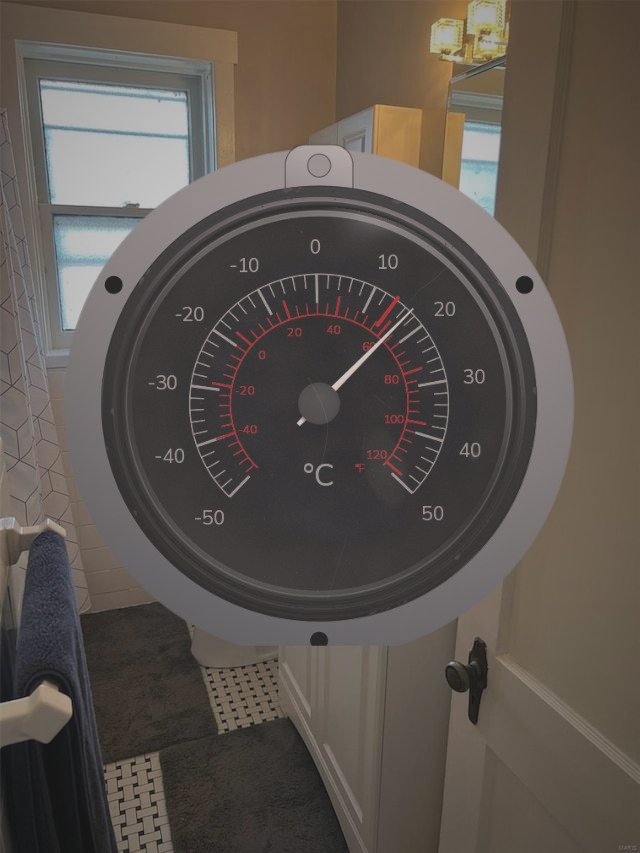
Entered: {"value": 17, "unit": "°C"}
